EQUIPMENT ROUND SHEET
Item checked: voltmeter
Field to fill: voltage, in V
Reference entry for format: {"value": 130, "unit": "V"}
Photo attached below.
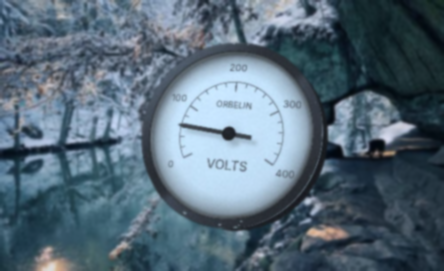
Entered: {"value": 60, "unit": "V"}
